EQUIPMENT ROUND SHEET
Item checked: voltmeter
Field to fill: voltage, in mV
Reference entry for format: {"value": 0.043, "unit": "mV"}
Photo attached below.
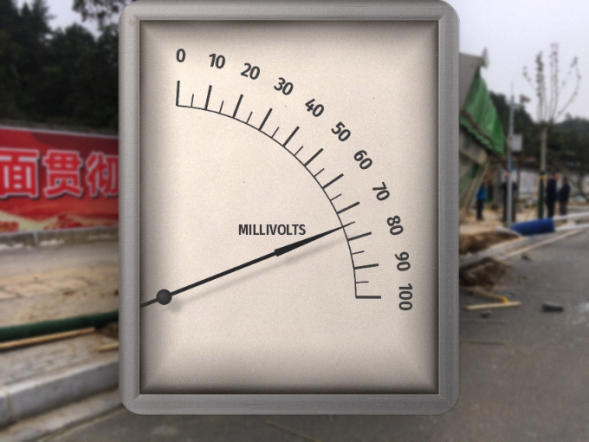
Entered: {"value": 75, "unit": "mV"}
